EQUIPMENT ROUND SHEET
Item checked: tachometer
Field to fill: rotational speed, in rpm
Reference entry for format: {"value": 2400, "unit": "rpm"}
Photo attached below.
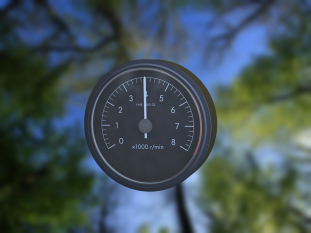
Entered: {"value": 4000, "unit": "rpm"}
